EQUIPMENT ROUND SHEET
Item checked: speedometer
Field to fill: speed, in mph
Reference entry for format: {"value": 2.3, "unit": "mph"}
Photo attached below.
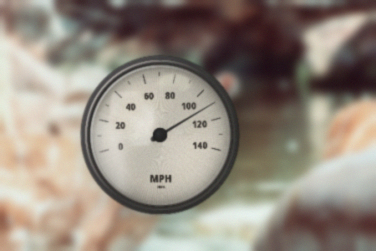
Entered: {"value": 110, "unit": "mph"}
